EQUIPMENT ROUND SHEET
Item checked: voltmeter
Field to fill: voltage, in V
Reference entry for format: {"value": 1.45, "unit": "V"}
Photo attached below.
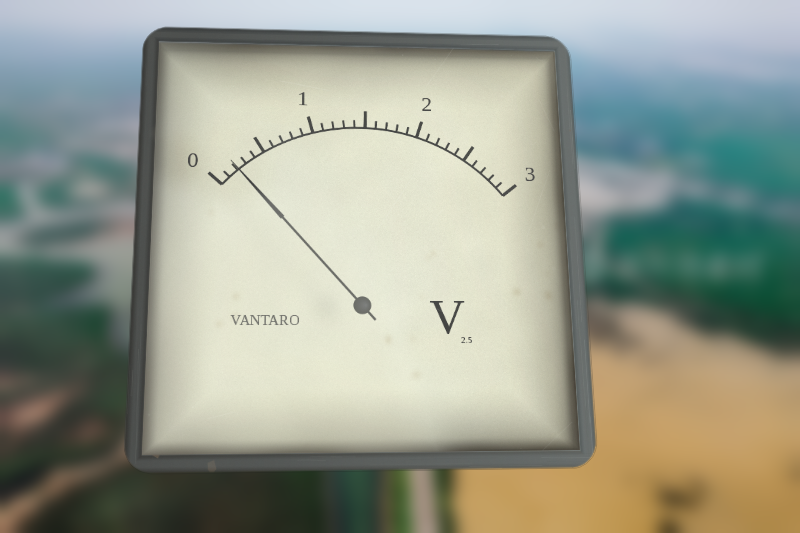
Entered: {"value": 0.2, "unit": "V"}
